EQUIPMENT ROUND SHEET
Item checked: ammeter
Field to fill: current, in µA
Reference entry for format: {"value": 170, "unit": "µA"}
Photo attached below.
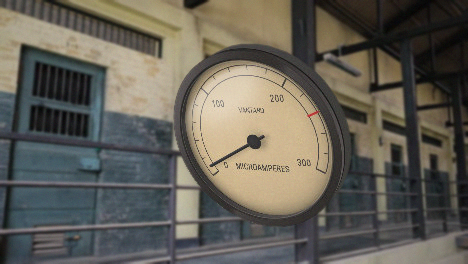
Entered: {"value": 10, "unit": "µA"}
